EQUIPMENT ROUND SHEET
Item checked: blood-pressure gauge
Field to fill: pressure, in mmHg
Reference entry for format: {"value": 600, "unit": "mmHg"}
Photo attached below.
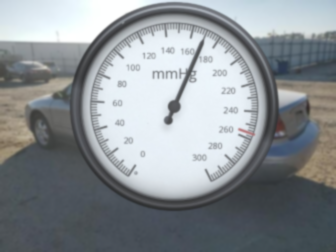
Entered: {"value": 170, "unit": "mmHg"}
